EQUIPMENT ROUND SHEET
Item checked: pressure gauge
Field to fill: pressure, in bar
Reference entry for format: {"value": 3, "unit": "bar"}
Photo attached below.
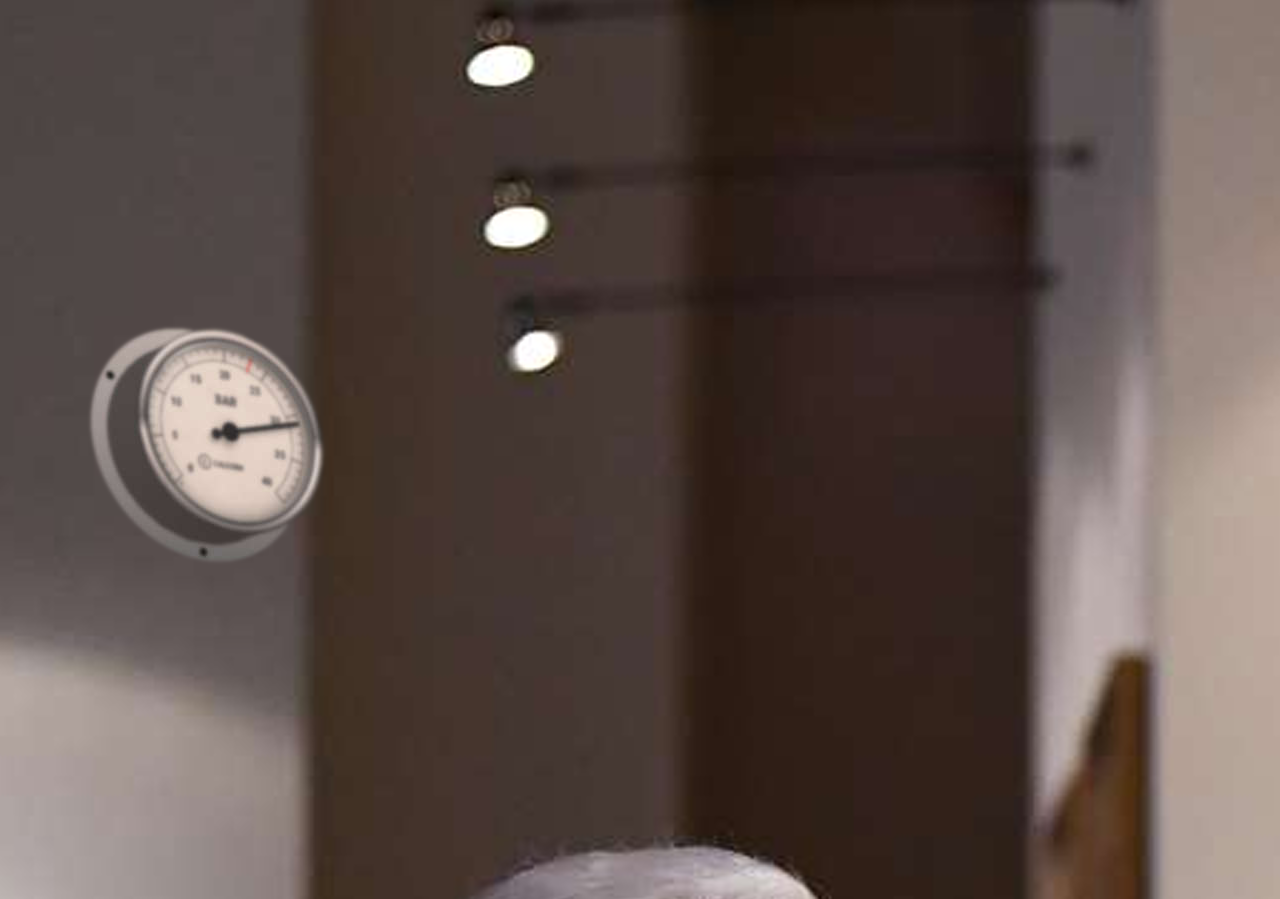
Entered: {"value": 31, "unit": "bar"}
